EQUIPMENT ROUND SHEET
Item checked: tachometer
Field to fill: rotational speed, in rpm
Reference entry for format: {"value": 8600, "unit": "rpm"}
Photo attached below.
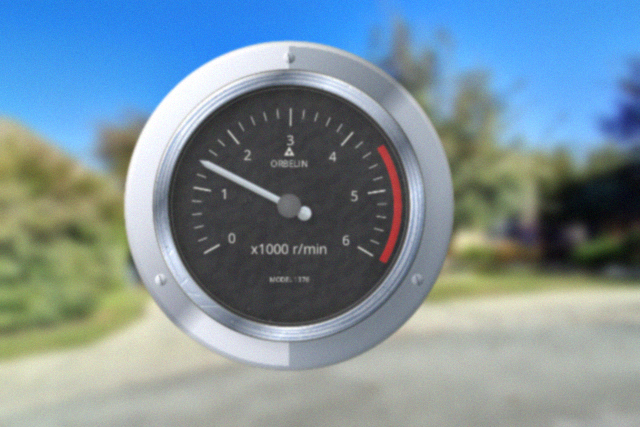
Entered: {"value": 1400, "unit": "rpm"}
